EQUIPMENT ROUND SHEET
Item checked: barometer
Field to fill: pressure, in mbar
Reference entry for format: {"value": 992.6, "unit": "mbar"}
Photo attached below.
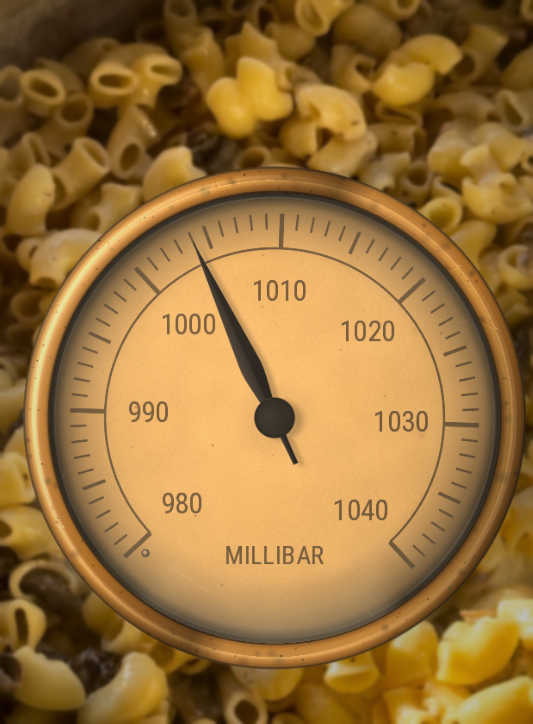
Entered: {"value": 1004, "unit": "mbar"}
